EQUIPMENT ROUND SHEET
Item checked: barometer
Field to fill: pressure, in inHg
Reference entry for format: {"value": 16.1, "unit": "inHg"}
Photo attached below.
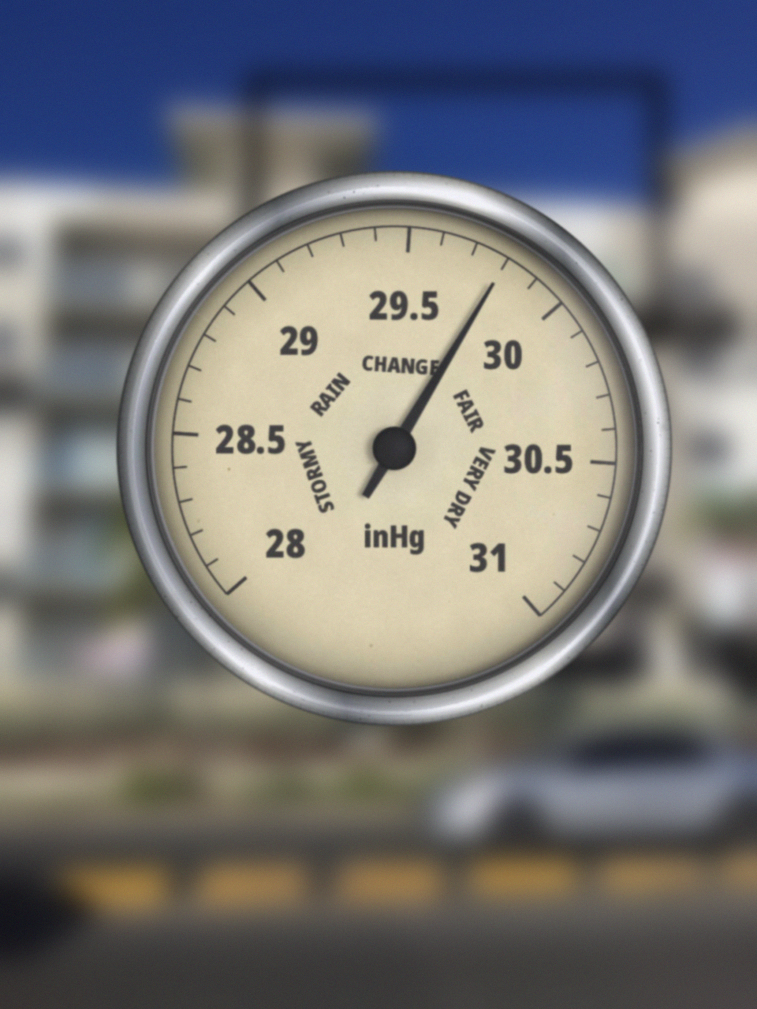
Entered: {"value": 29.8, "unit": "inHg"}
